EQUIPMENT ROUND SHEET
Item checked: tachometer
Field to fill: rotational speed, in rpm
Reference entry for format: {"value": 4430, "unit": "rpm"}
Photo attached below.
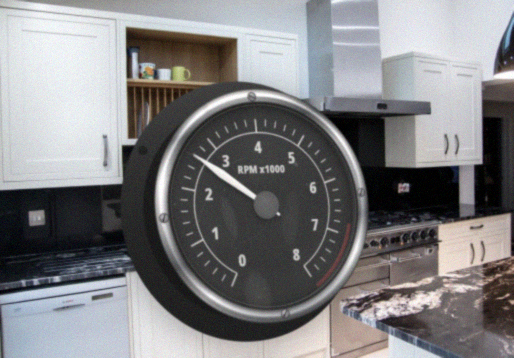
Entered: {"value": 2600, "unit": "rpm"}
